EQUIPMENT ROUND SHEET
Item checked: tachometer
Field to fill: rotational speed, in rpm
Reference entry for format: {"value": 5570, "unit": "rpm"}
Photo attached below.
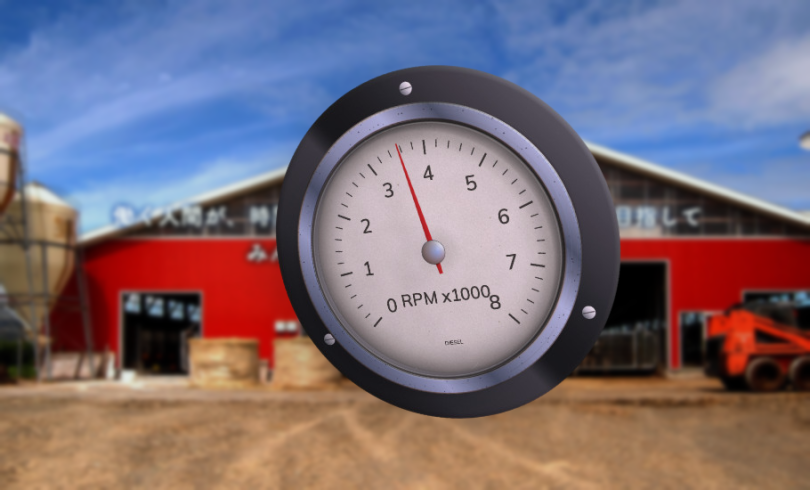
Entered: {"value": 3600, "unit": "rpm"}
